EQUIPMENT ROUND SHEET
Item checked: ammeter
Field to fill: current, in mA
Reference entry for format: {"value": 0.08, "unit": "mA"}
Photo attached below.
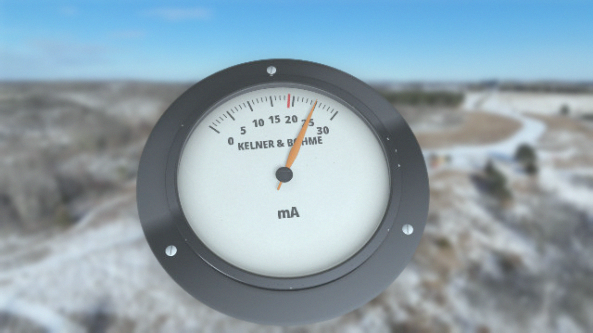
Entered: {"value": 25, "unit": "mA"}
